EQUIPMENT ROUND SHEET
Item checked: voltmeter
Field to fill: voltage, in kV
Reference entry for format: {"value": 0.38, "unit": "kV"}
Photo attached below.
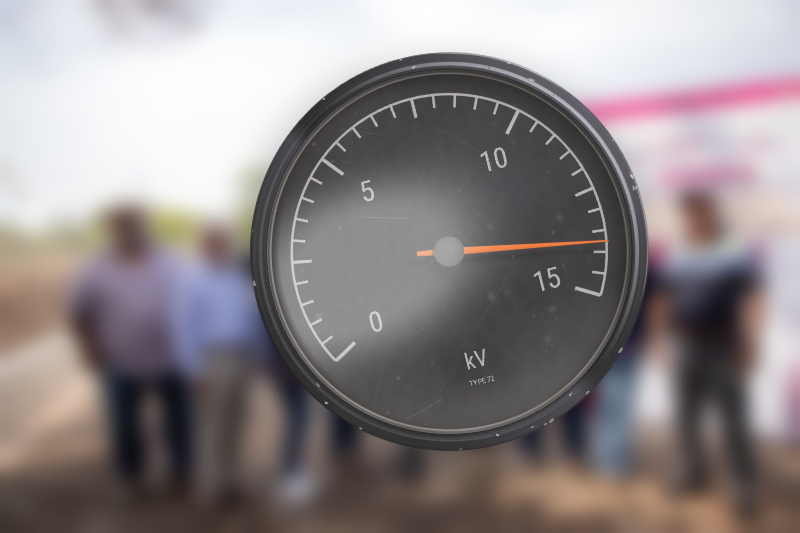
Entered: {"value": 13.75, "unit": "kV"}
